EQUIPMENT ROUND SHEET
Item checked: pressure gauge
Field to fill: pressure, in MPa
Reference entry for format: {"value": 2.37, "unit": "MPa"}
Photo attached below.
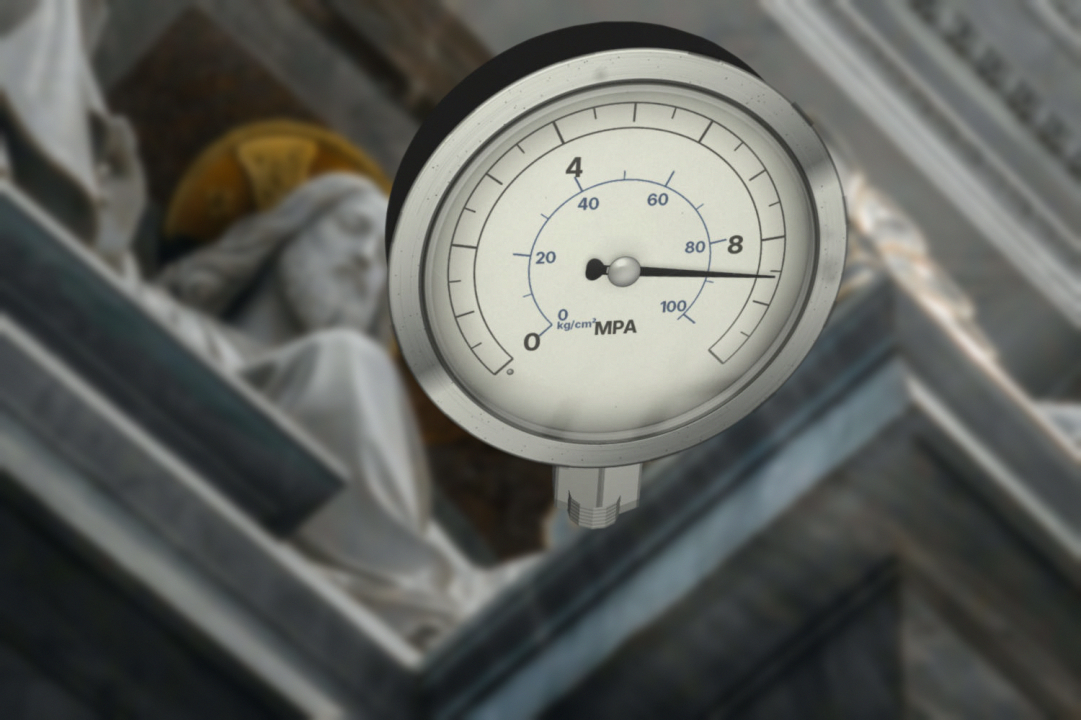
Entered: {"value": 8.5, "unit": "MPa"}
